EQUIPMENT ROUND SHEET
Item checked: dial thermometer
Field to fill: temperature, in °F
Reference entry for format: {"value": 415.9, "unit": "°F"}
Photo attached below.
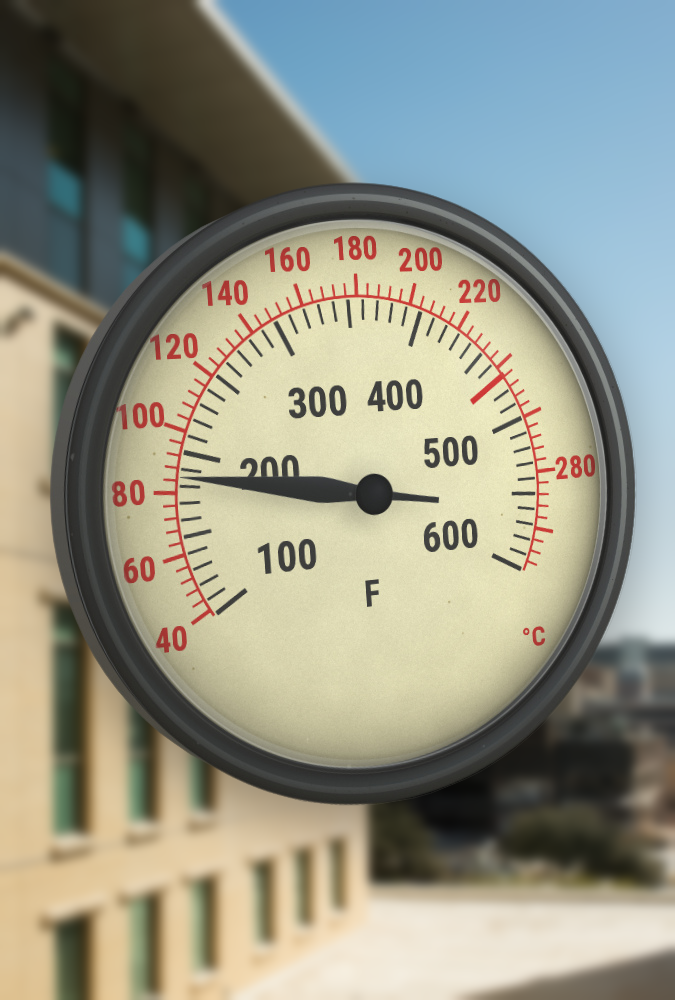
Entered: {"value": 185, "unit": "°F"}
